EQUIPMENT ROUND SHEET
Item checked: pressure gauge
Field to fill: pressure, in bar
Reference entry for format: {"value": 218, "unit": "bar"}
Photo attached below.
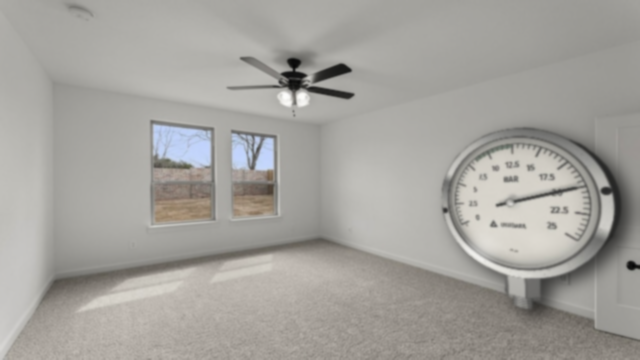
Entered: {"value": 20, "unit": "bar"}
